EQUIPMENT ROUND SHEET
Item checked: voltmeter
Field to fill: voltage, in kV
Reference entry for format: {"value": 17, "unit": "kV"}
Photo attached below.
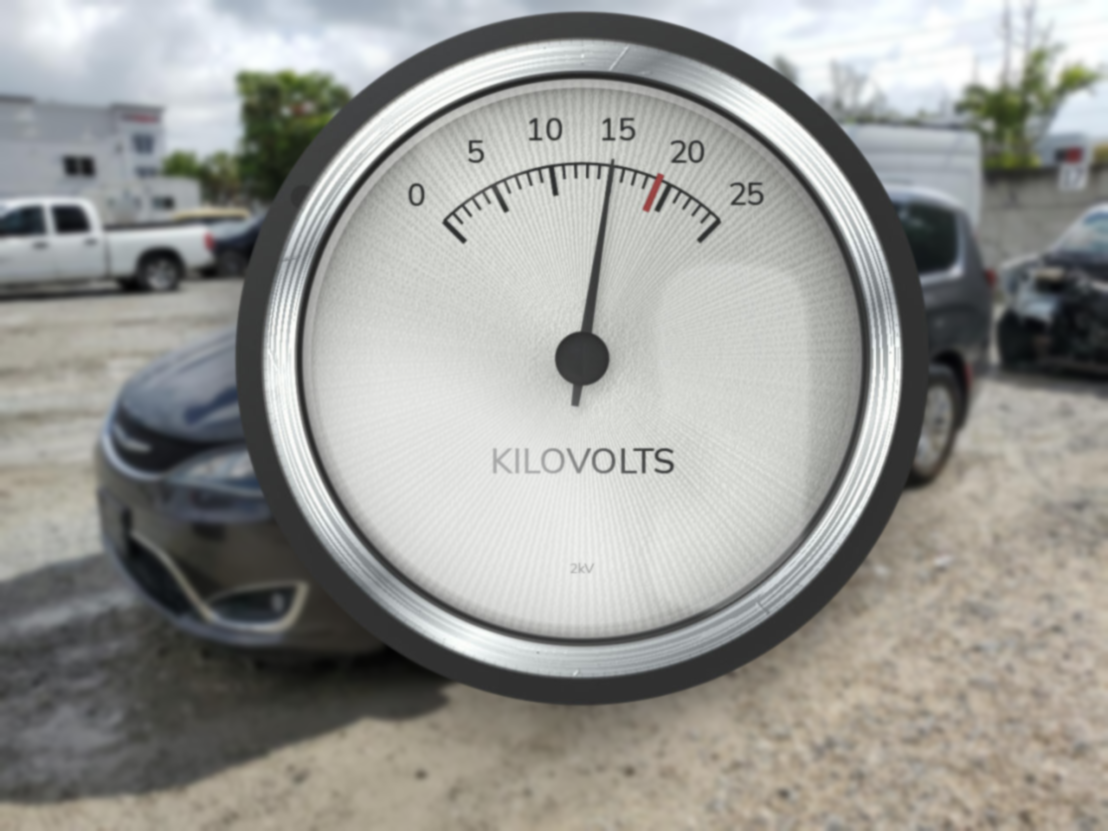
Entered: {"value": 15, "unit": "kV"}
